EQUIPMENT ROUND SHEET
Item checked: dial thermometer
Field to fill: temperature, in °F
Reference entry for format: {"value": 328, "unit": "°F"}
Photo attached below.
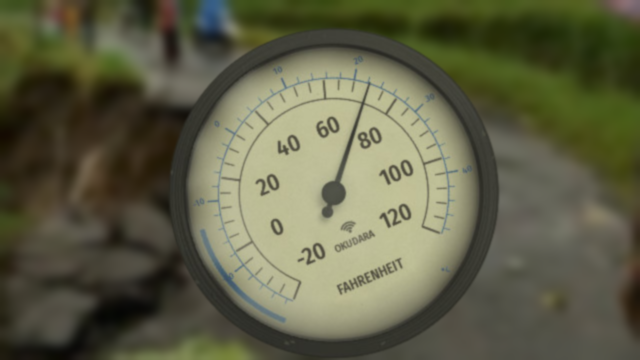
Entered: {"value": 72, "unit": "°F"}
